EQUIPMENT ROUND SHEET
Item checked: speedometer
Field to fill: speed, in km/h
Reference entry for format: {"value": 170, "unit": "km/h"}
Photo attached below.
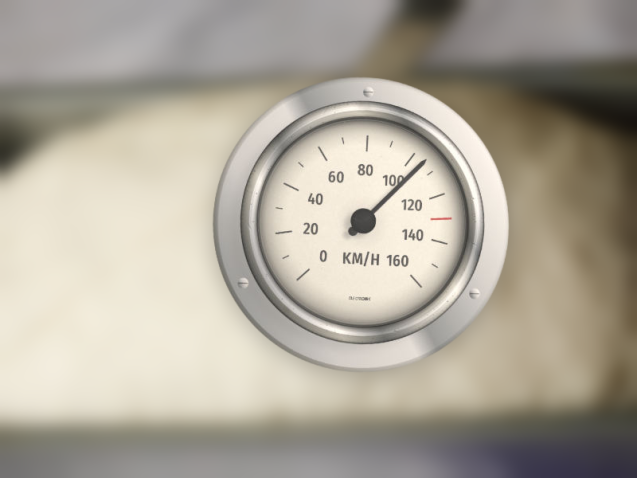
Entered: {"value": 105, "unit": "km/h"}
